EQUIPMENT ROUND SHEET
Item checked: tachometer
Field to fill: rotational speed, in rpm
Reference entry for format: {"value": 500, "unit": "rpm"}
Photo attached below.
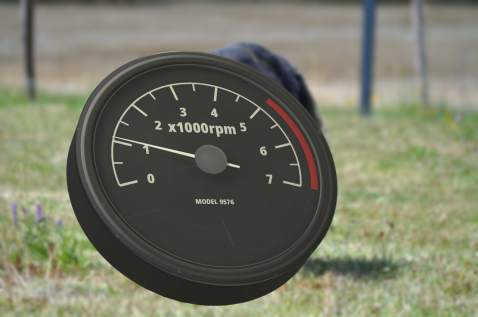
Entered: {"value": 1000, "unit": "rpm"}
